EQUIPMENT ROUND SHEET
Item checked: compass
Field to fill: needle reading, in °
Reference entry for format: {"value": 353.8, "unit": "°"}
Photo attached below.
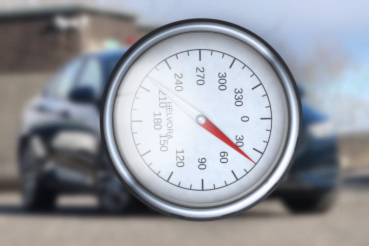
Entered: {"value": 40, "unit": "°"}
